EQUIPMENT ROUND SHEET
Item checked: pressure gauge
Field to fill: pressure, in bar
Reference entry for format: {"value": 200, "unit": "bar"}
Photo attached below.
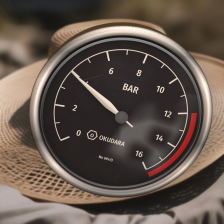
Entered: {"value": 4, "unit": "bar"}
